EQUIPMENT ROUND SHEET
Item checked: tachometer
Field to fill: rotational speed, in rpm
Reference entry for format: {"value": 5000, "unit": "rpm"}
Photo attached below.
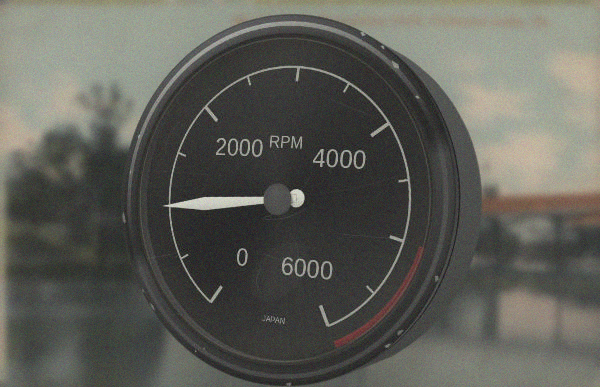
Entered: {"value": 1000, "unit": "rpm"}
